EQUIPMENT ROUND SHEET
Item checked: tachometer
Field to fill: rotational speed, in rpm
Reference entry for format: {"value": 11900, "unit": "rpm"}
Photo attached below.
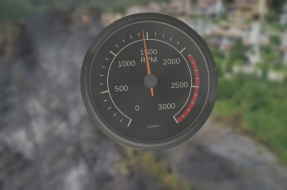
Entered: {"value": 1450, "unit": "rpm"}
